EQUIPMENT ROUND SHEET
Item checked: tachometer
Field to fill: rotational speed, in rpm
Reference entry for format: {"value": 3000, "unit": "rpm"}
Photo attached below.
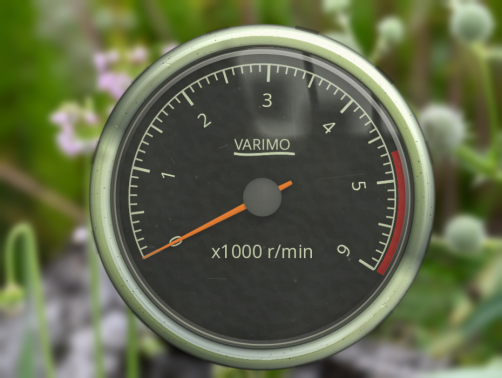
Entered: {"value": 0, "unit": "rpm"}
